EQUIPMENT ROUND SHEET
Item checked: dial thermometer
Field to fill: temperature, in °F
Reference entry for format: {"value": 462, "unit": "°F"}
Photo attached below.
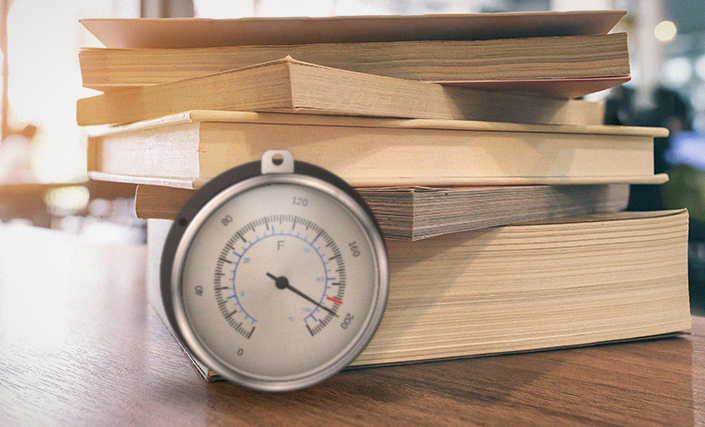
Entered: {"value": 200, "unit": "°F"}
